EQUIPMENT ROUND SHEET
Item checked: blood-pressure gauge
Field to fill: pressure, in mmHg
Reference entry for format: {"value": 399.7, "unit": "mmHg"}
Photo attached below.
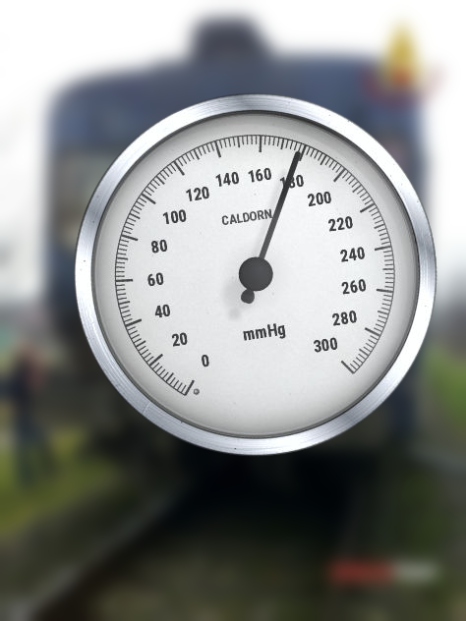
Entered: {"value": 178, "unit": "mmHg"}
